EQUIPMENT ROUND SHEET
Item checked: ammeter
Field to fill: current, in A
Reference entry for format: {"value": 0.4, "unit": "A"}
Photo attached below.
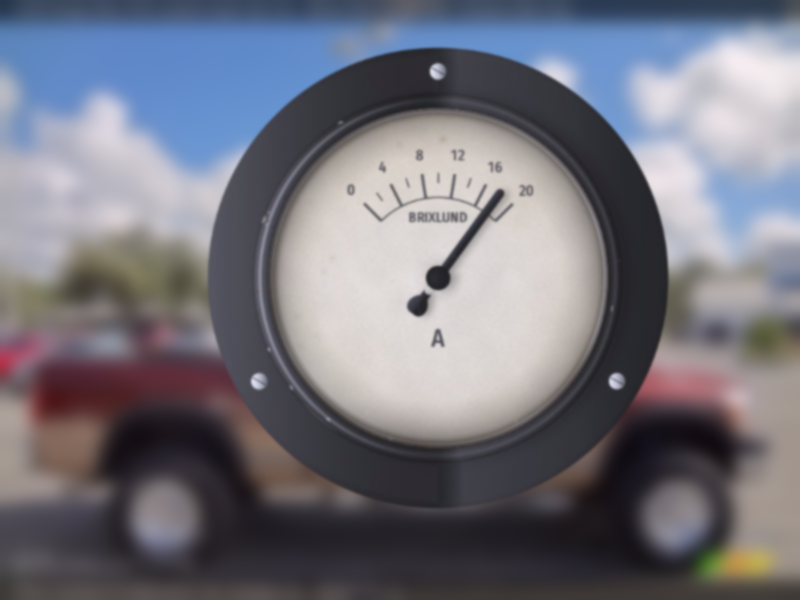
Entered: {"value": 18, "unit": "A"}
